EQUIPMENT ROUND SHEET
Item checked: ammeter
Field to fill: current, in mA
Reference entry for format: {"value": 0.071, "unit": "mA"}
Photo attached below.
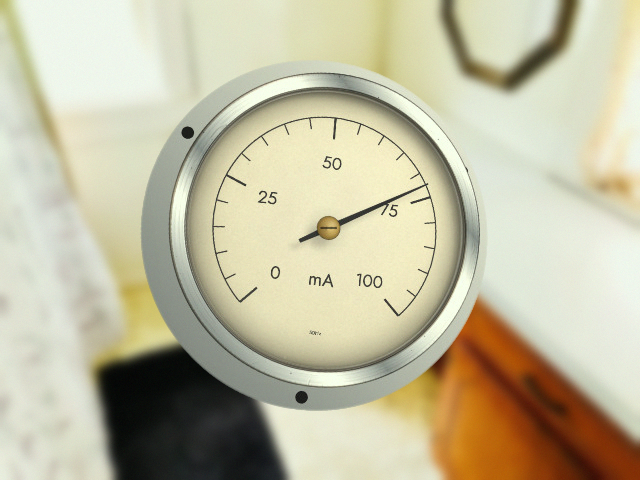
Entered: {"value": 72.5, "unit": "mA"}
